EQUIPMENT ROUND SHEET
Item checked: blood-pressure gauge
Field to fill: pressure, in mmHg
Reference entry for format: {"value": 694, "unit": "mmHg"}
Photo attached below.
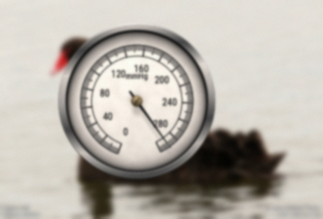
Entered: {"value": 290, "unit": "mmHg"}
